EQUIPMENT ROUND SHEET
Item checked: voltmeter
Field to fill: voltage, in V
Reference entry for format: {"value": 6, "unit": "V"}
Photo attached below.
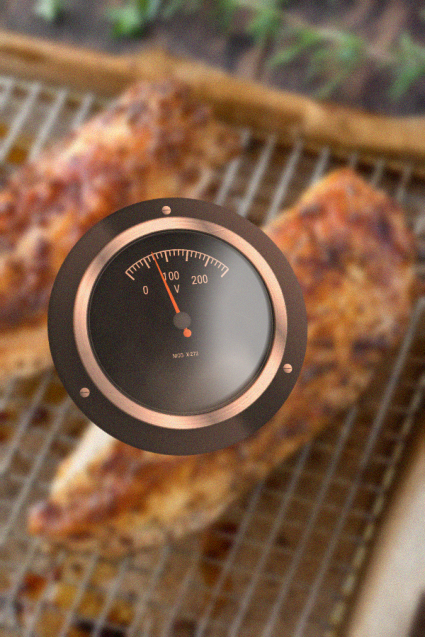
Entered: {"value": 70, "unit": "V"}
